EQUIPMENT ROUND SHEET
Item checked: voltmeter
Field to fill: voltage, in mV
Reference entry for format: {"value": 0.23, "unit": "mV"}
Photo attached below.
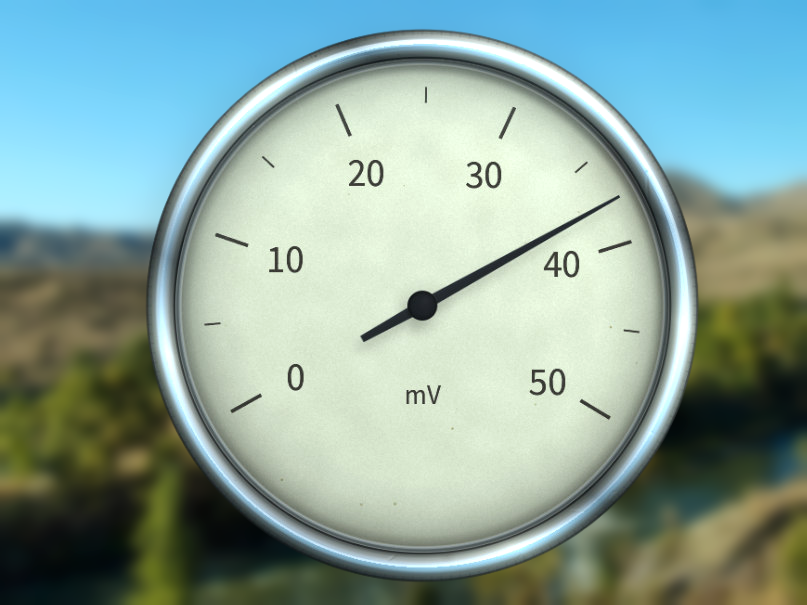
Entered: {"value": 37.5, "unit": "mV"}
